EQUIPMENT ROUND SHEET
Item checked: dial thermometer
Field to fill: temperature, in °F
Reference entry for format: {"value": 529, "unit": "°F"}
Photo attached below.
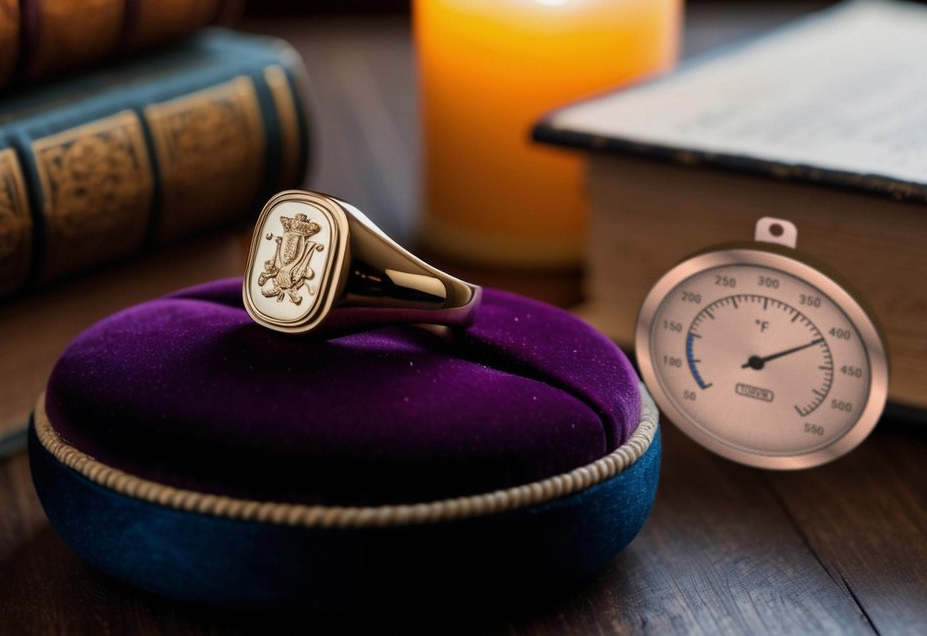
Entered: {"value": 400, "unit": "°F"}
